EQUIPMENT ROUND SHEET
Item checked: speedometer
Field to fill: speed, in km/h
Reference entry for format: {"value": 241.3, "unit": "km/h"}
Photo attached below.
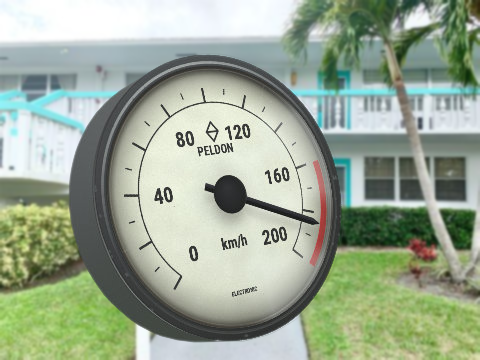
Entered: {"value": 185, "unit": "km/h"}
